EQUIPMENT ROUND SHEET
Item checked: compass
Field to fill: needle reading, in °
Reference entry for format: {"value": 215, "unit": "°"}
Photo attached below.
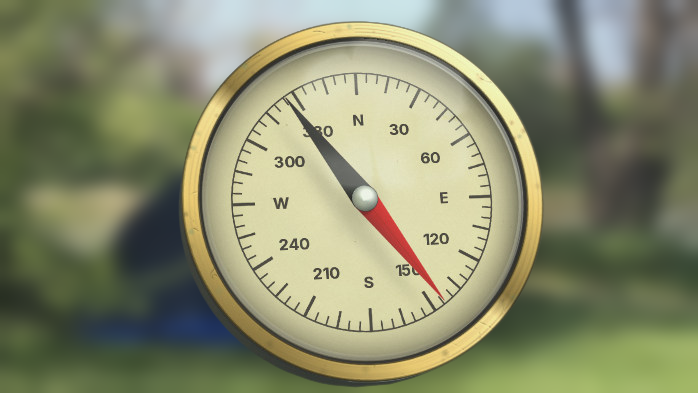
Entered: {"value": 145, "unit": "°"}
